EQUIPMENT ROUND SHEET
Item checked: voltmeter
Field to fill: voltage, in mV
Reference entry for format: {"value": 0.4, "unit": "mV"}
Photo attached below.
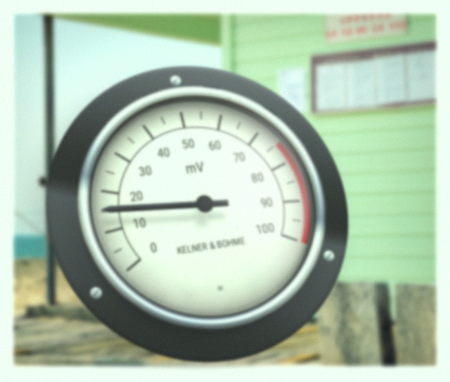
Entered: {"value": 15, "unit": "mV"}
